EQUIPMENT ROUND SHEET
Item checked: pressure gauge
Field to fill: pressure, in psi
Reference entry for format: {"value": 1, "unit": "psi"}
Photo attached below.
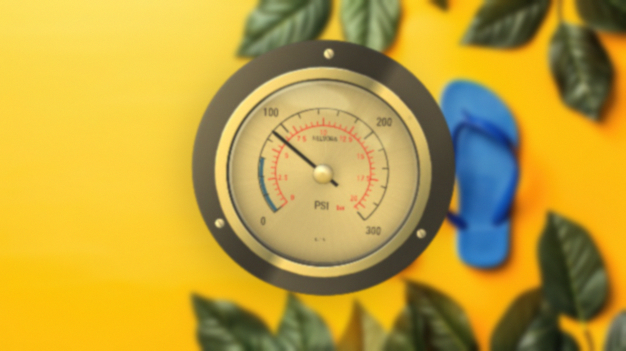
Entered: {"value": 90, "unit": "psi"}
